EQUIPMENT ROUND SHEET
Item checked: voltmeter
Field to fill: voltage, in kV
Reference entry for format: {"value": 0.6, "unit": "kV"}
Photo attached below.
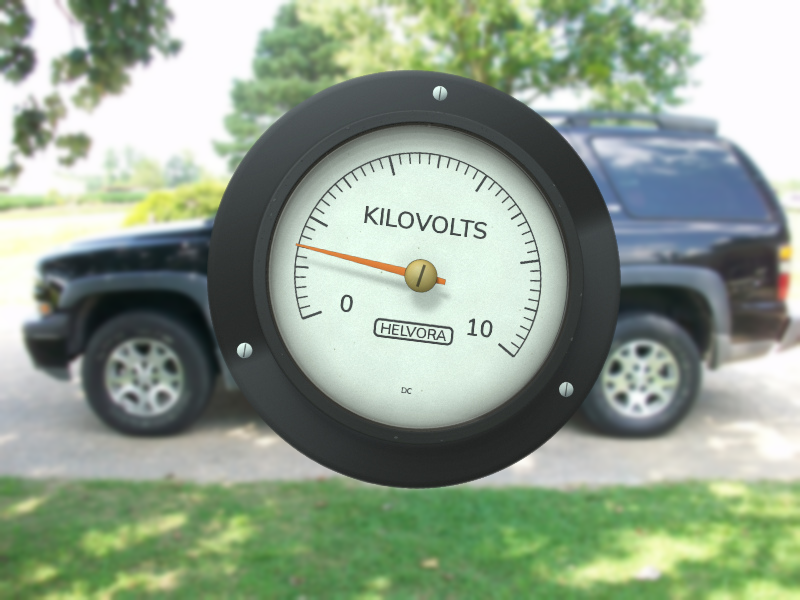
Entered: {"value": 1.4, "unit": "kV"}
